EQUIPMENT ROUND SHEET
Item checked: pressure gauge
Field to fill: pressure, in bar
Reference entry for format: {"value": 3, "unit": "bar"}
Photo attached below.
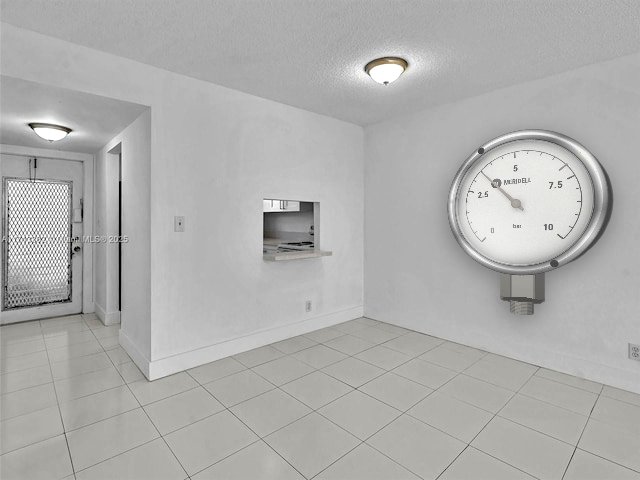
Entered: {"value": 3.5, "unit": "bar"}
